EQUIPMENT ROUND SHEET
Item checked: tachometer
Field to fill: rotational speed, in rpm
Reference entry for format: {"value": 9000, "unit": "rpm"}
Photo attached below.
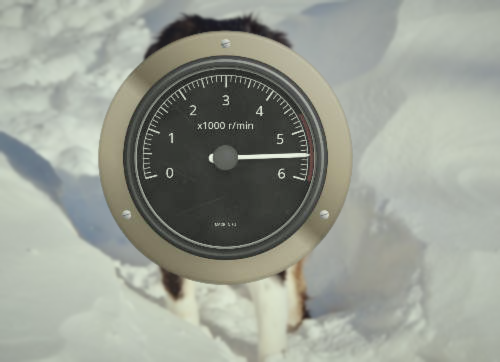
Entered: {"value": 5500, "unit": "rpm"}
